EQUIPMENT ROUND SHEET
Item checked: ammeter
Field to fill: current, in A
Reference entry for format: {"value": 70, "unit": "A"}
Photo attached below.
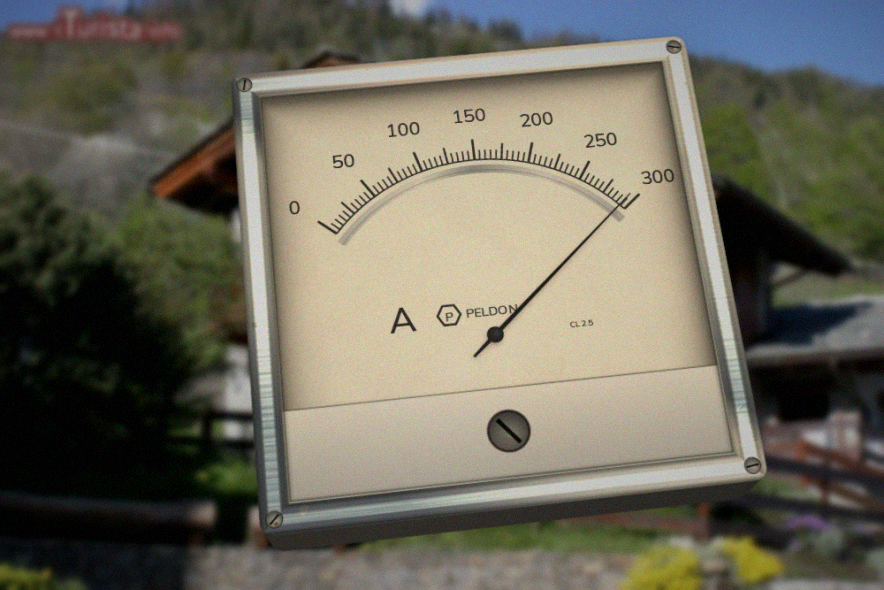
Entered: {"value": 295, "unit": "A"}
